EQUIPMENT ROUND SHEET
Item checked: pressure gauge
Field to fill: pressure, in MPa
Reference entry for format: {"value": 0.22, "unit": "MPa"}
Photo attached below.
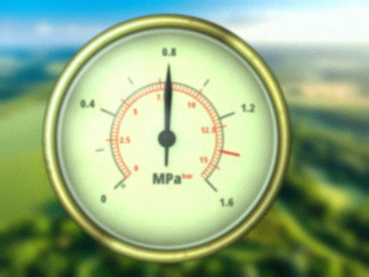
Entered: {"value": 0.8, "unit": "MPa"}
